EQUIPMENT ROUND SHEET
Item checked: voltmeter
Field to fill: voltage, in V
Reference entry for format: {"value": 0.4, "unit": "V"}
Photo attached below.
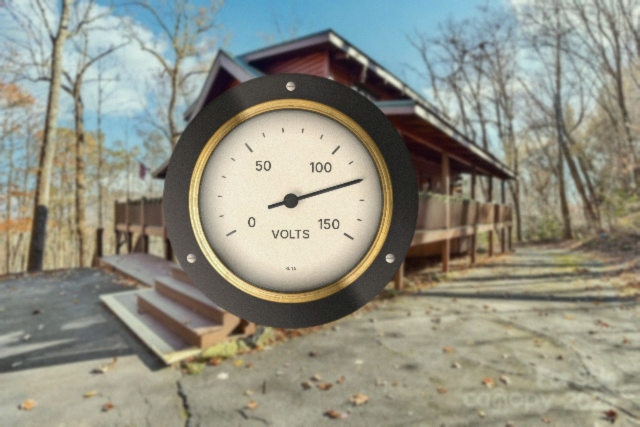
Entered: {"value": 120, "unit": "V"}
